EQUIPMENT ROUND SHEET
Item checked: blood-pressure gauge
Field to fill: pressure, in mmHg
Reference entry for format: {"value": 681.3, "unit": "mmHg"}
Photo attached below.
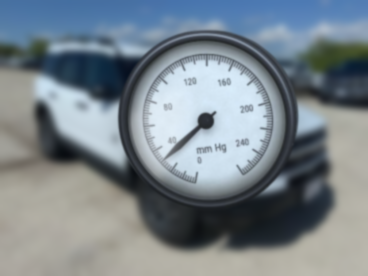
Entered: {"value": 30, "unit": "mmHg"}
